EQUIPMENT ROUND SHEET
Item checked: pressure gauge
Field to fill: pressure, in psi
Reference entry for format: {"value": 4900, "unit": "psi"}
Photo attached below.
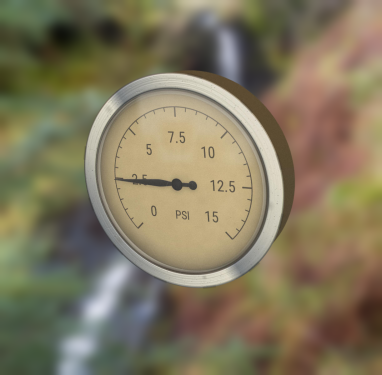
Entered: {"value": 2.5, "unit": "psi"}
